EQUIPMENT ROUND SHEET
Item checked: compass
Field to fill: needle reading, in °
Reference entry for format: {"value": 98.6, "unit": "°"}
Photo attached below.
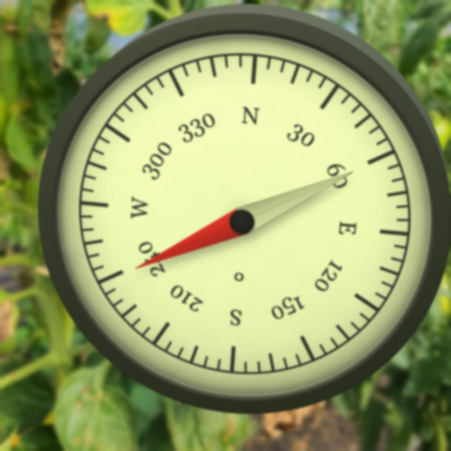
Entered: {"value": 240, "unit": "°"}
